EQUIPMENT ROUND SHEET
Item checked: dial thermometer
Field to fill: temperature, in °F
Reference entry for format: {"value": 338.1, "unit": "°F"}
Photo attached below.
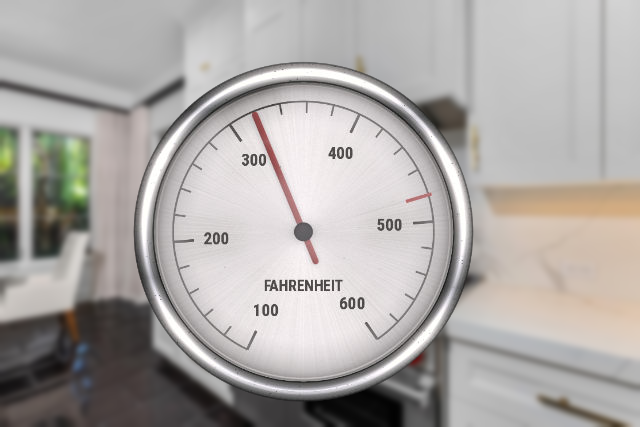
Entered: {"value": 320, "unit": "°F"}
